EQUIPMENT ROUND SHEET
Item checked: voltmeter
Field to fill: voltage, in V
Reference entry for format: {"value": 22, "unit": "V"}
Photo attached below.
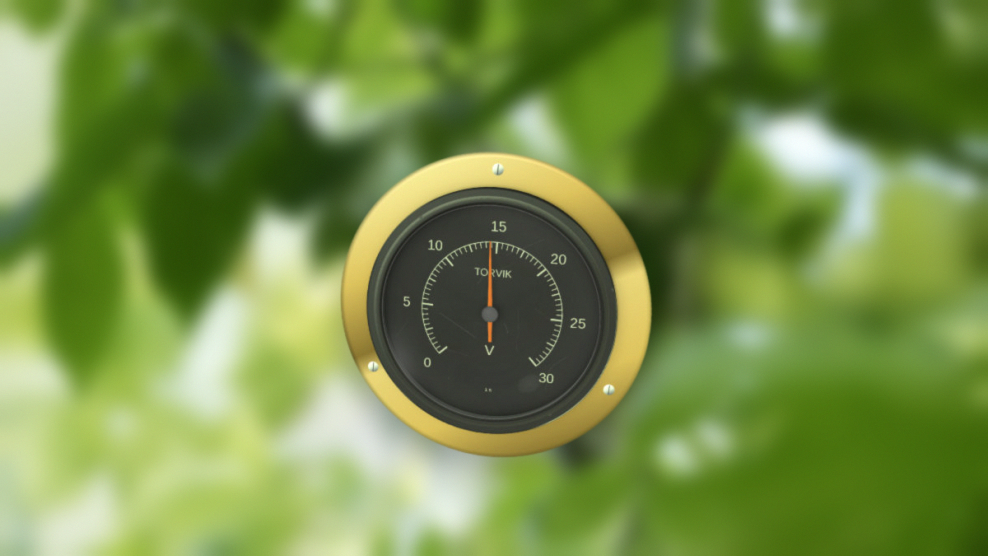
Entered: {"value": 14.5, "unit": "V"}
